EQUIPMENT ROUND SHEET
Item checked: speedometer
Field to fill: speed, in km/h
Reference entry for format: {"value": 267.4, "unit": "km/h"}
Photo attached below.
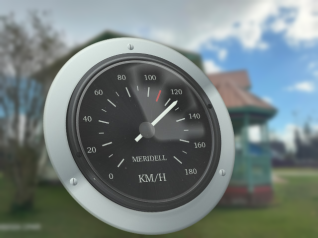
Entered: {"value": 125, "unit": "km/h"}
